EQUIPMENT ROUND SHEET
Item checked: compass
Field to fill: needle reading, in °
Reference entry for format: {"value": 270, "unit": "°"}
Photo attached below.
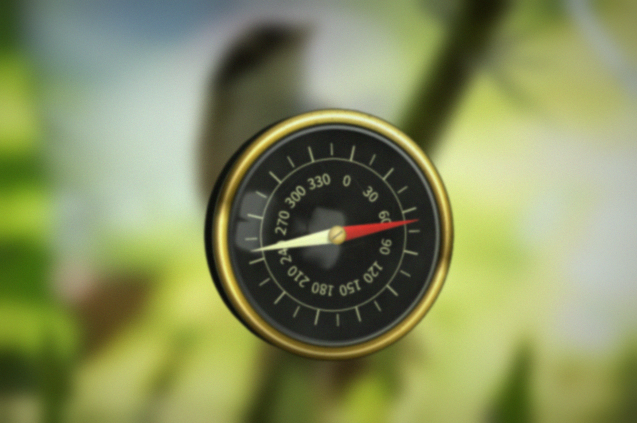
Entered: {"value": 67.5, "unit": "°"}
